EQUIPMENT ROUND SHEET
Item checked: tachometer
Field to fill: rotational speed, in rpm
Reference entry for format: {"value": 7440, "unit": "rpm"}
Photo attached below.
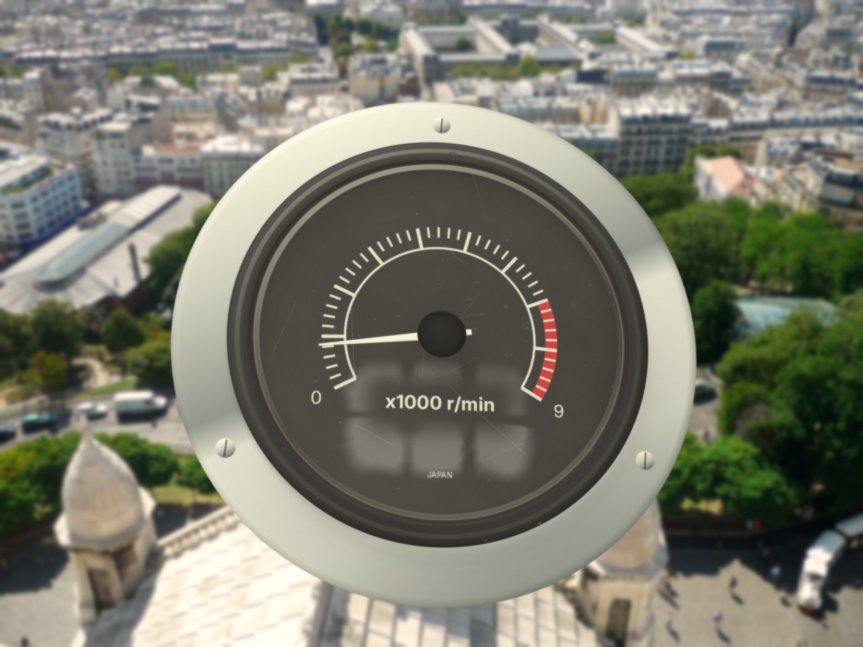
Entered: {"value": 800, "unit": "rpm"}
